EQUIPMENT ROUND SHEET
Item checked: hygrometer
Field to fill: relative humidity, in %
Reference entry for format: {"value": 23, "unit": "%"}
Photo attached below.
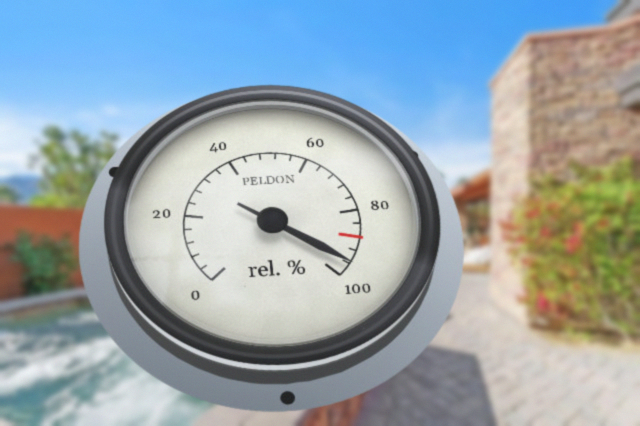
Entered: {"value": 96, "unit": "%"}
